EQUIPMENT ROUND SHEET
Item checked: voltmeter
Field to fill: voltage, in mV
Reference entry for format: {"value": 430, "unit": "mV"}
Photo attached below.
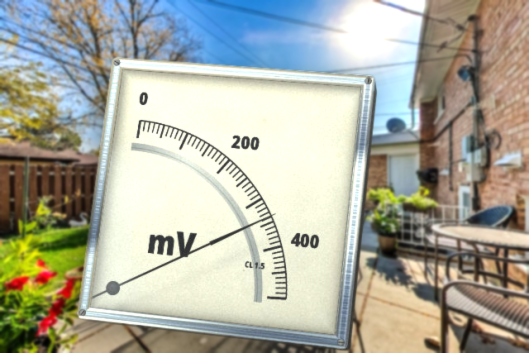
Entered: {"value": 340, "unit": "mV"}
